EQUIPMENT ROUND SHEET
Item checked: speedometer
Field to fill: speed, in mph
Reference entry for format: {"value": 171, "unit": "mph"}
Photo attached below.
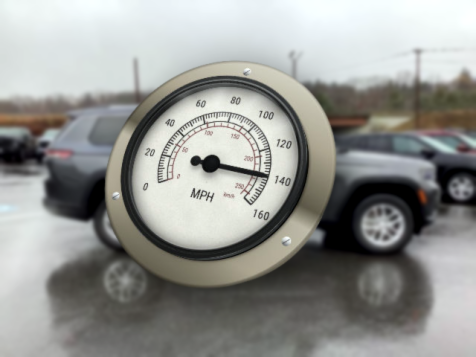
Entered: {"value": 140, "unit": "mph"}
